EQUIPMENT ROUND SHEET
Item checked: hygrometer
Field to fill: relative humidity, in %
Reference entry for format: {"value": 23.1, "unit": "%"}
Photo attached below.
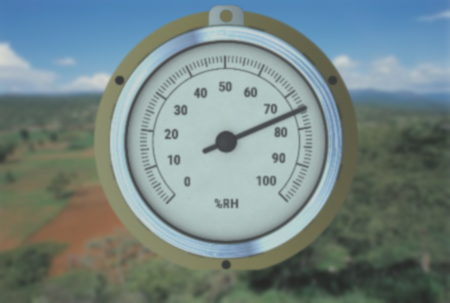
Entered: {"value": 75, "unit": "%"}
